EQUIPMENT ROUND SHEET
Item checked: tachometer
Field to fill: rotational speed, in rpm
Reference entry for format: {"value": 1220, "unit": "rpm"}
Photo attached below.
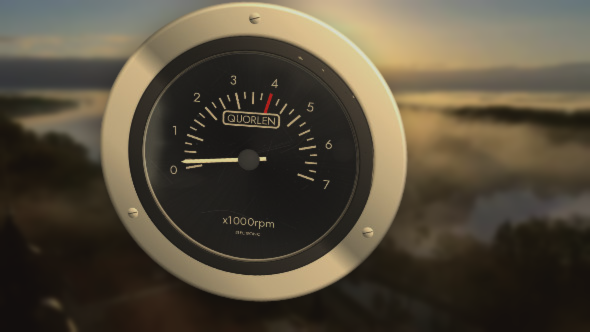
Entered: {"value": 250, "unit": "rpm"}
